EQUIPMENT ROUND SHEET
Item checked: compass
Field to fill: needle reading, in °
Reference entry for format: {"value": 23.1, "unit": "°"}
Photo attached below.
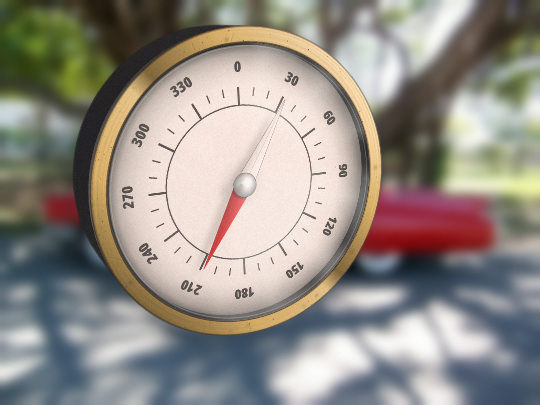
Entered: {"value": 210, "unit": "°"}
